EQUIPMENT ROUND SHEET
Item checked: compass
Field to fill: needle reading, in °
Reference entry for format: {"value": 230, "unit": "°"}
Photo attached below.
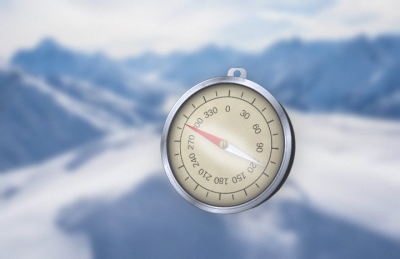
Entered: {"value": 292.5, "unit": "°"}
